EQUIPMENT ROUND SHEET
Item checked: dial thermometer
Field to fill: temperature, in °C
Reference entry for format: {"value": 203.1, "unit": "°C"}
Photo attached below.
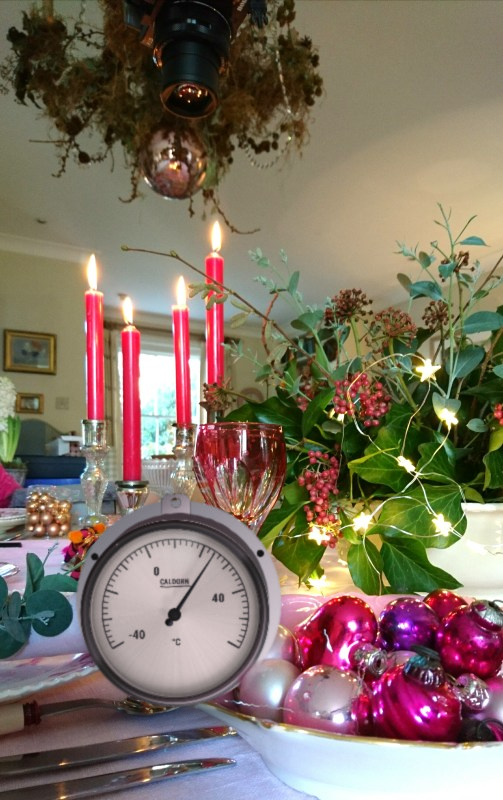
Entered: {"value": 24, "unit": "°C"}
